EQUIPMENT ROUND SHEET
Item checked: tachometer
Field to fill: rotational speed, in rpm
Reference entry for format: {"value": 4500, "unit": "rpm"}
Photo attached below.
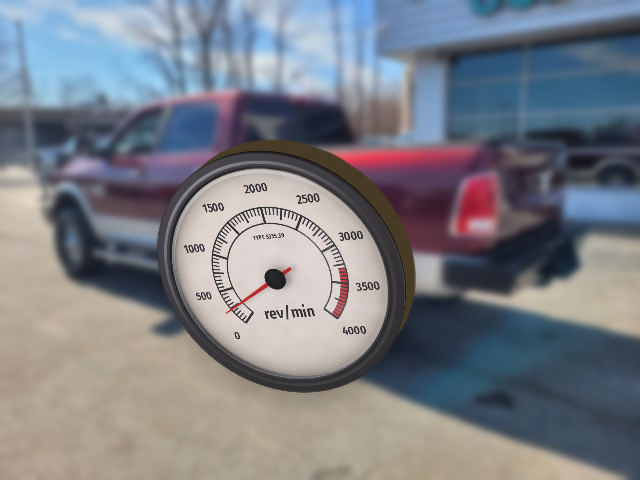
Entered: {"value": 250, "unit": "rpm"}
